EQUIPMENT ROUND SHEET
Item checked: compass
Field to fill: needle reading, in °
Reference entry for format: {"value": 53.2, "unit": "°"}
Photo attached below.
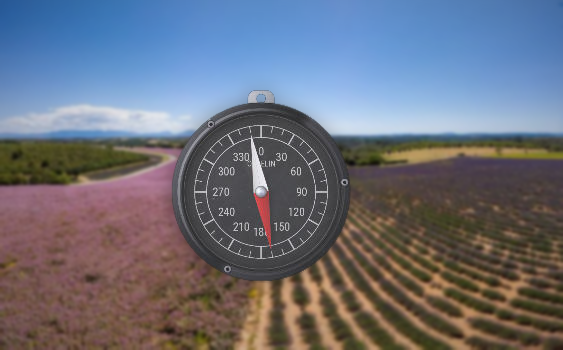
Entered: {"value": 170, "unit": "°"}
